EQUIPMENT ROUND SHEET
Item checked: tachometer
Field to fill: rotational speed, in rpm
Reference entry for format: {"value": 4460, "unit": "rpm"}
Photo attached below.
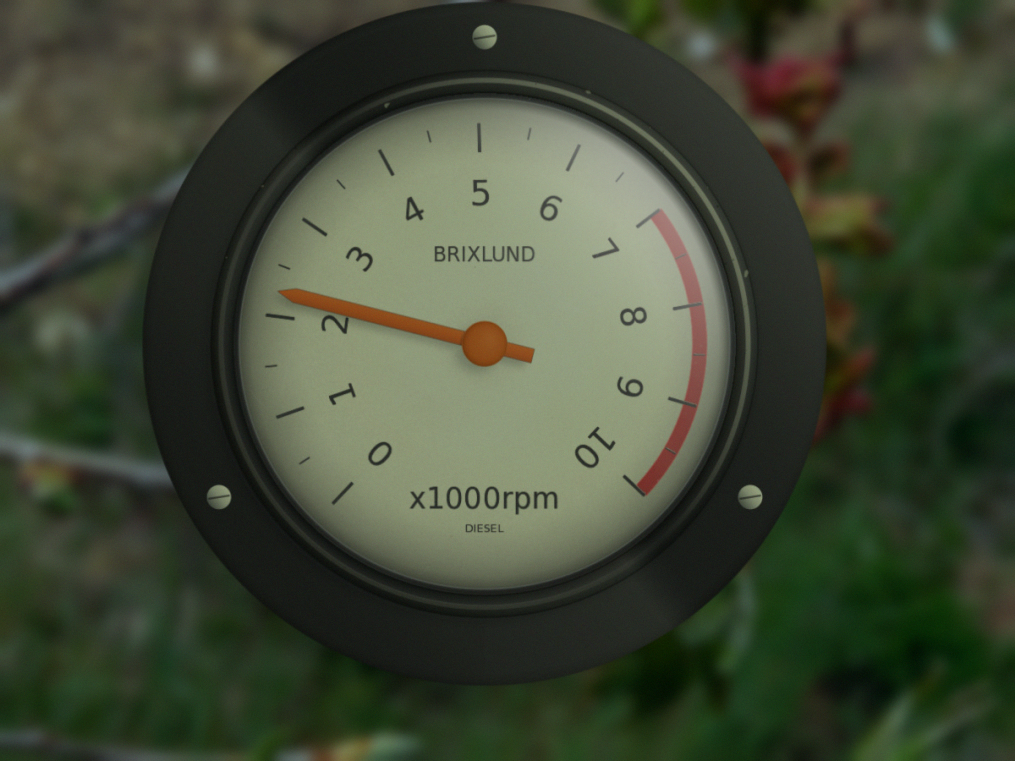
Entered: {"value": 2250, "unit": "rpm"}
